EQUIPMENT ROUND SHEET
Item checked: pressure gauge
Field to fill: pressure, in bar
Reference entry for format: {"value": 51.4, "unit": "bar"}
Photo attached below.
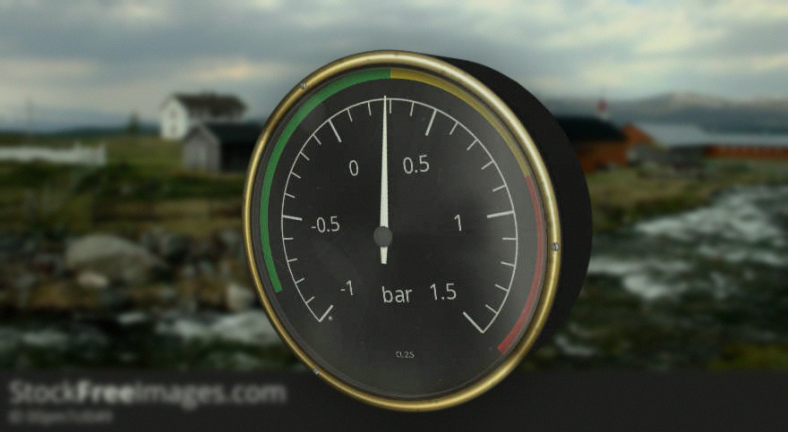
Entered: {"value": 0.3, "unit": "bar"}
